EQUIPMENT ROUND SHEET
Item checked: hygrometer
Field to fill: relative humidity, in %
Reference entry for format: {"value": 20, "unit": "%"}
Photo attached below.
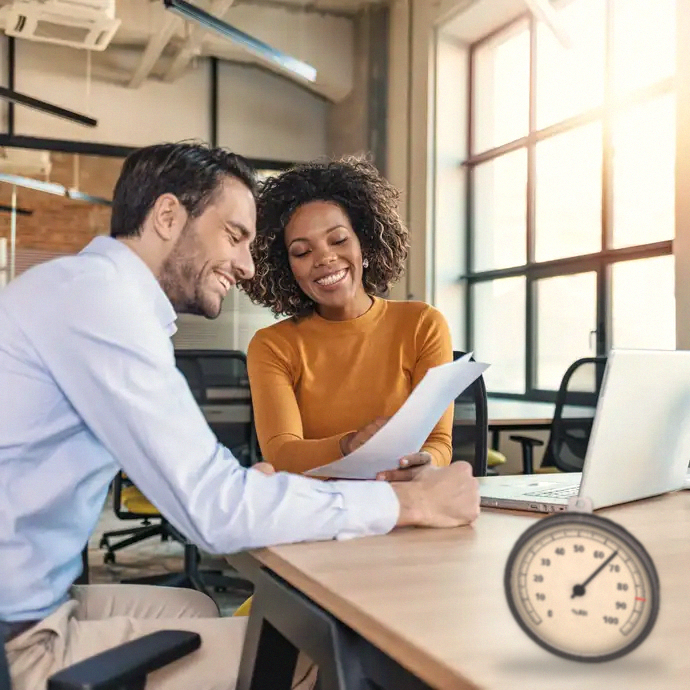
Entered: {"value": 65, "unit": "%"}
